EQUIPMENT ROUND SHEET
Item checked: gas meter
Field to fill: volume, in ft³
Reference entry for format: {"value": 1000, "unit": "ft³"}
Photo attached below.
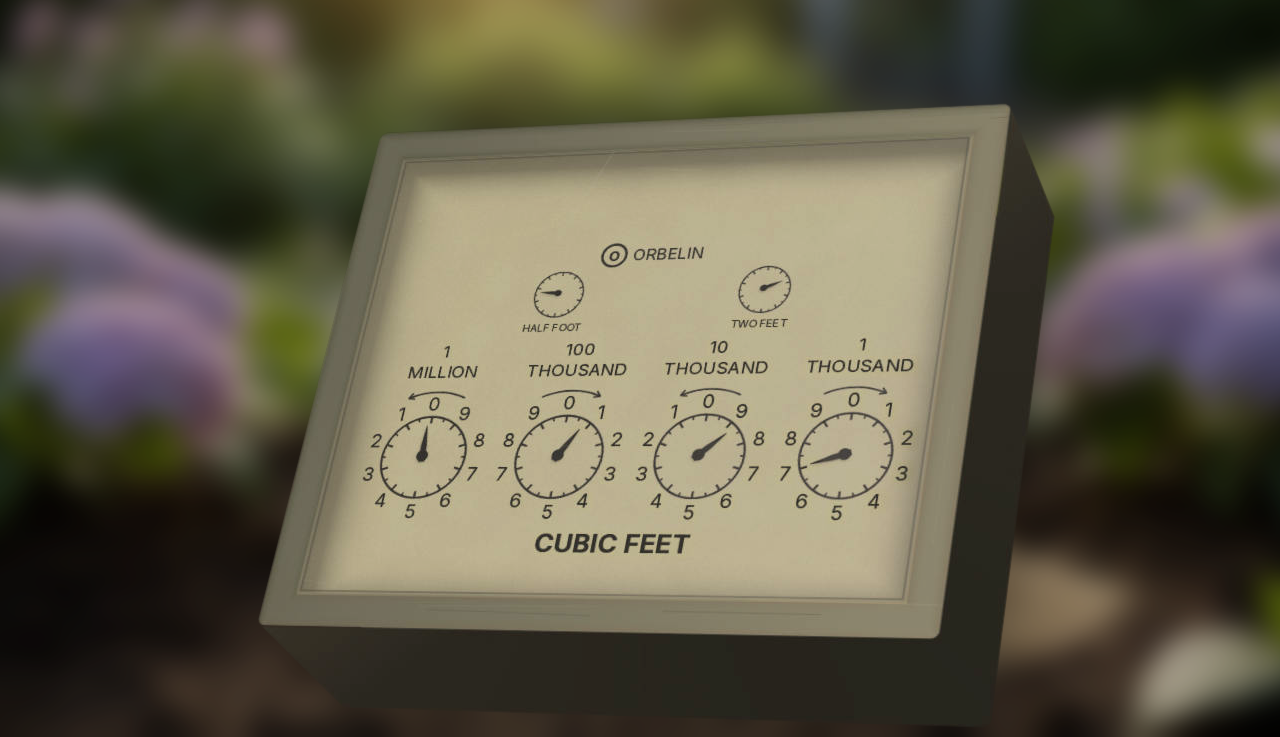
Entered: {"value": 8700, "unit": "ft³"}
